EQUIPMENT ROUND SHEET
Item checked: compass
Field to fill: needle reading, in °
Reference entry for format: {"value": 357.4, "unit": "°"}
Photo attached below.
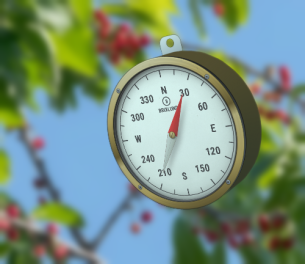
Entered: {"value": 30, "unit": "°"}
